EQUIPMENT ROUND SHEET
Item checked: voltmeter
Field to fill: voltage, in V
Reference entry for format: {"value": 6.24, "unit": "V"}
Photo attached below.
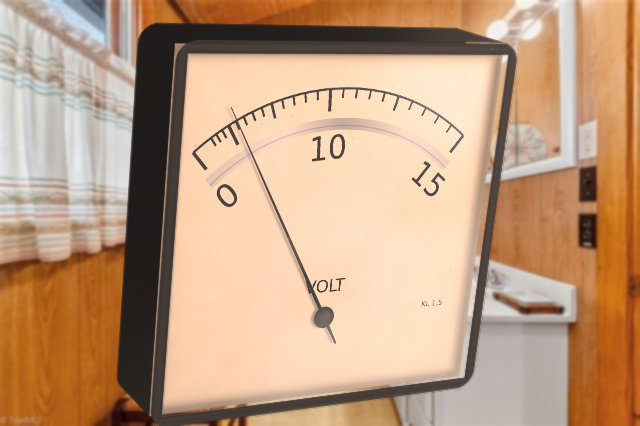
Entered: {"value": 5.5, "unit": "V"}
